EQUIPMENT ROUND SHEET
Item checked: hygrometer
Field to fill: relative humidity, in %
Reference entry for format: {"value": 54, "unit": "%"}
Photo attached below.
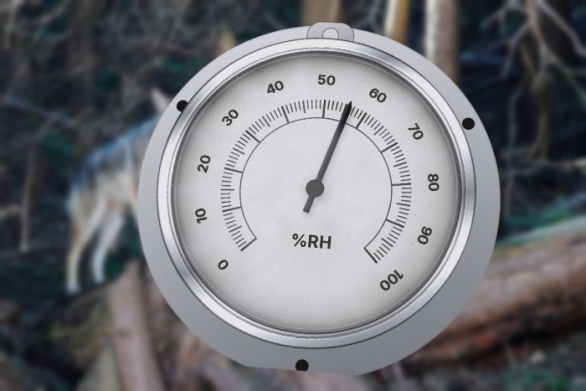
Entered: {"value": 56, "unit": "%"}
